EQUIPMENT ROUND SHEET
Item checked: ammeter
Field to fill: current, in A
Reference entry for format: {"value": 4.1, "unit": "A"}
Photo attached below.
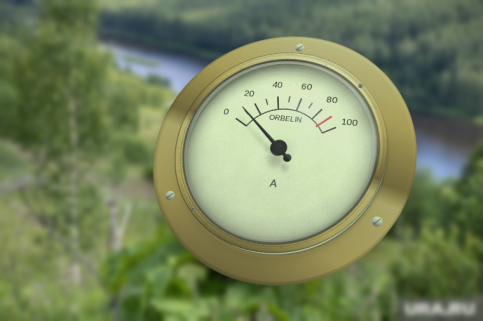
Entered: {"value": 10, "unit": "A"}
